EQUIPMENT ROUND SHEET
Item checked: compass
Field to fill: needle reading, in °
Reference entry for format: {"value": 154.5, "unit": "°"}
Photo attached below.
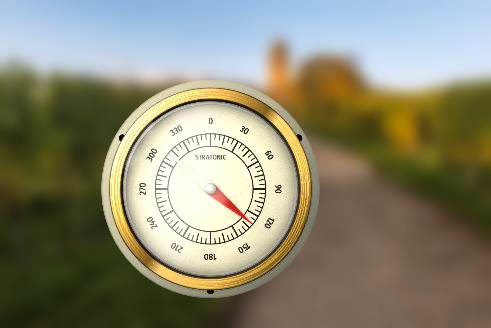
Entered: {"value": 130, "unit": "°"}
